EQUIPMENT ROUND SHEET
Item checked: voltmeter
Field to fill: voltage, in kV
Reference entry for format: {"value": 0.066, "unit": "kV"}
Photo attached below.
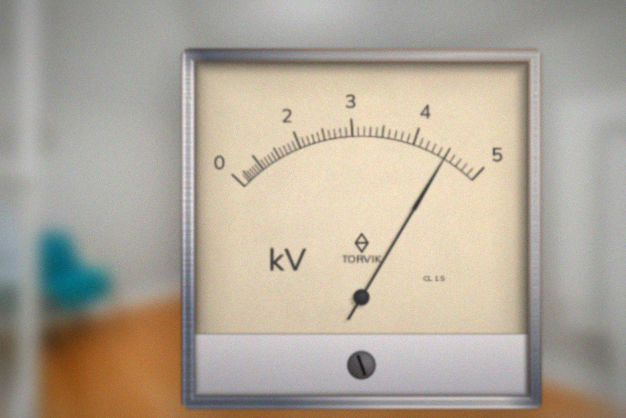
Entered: {"value": 4.5, "unit": "kV"}
